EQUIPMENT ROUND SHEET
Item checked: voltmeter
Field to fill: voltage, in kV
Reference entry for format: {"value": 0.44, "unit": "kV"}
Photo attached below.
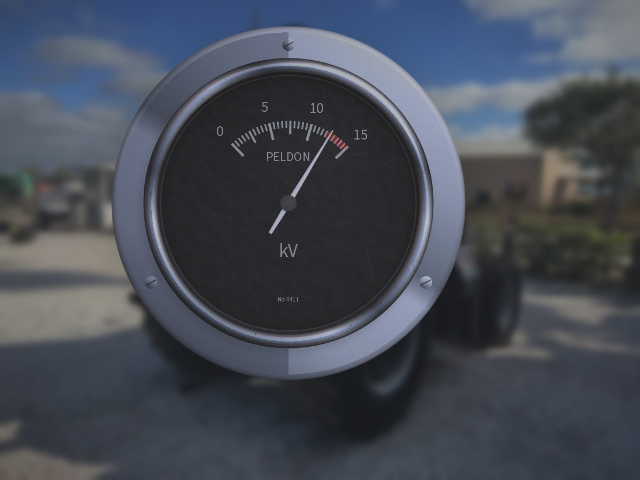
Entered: {"value": 12.5, "unit": "kV"}
